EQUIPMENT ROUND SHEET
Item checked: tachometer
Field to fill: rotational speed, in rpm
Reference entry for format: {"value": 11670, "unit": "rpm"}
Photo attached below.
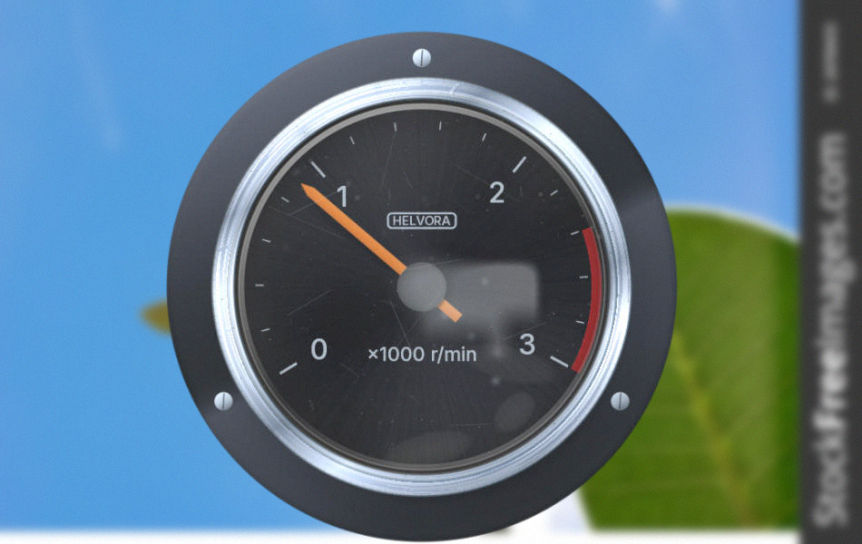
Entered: {"value": 900, "unit": "rpm"}
